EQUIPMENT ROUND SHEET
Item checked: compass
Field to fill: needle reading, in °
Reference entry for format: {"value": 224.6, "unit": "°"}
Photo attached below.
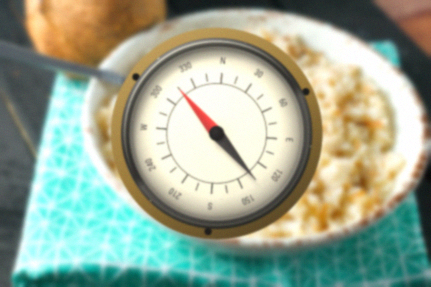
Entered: {"value": 315, "unit": "°"}
